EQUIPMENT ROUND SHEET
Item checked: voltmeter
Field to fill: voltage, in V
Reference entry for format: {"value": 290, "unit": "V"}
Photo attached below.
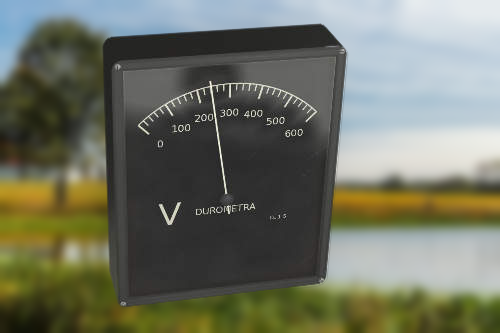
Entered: {"value": 240, "unit": "V"}
